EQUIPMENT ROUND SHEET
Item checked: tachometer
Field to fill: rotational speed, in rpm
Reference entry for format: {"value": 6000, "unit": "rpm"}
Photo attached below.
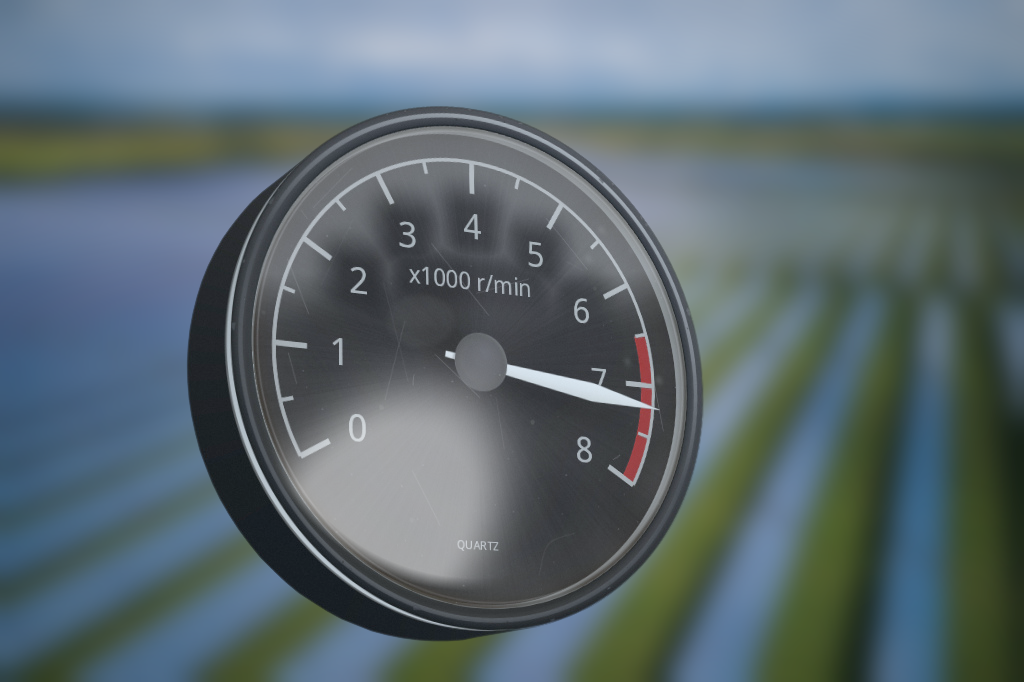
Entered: {"value": 7250, "unit": "rpm"}
